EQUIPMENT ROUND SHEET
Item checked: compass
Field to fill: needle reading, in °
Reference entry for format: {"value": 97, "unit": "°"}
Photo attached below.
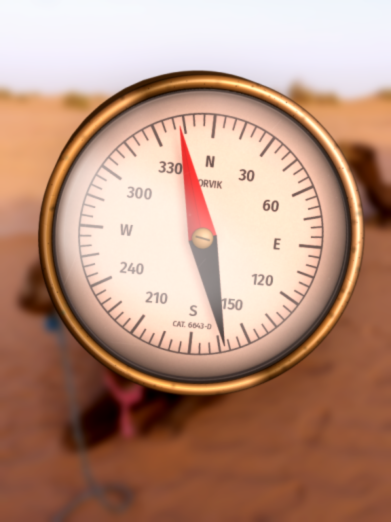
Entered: {"value": 342.5, "unit": "°"}
